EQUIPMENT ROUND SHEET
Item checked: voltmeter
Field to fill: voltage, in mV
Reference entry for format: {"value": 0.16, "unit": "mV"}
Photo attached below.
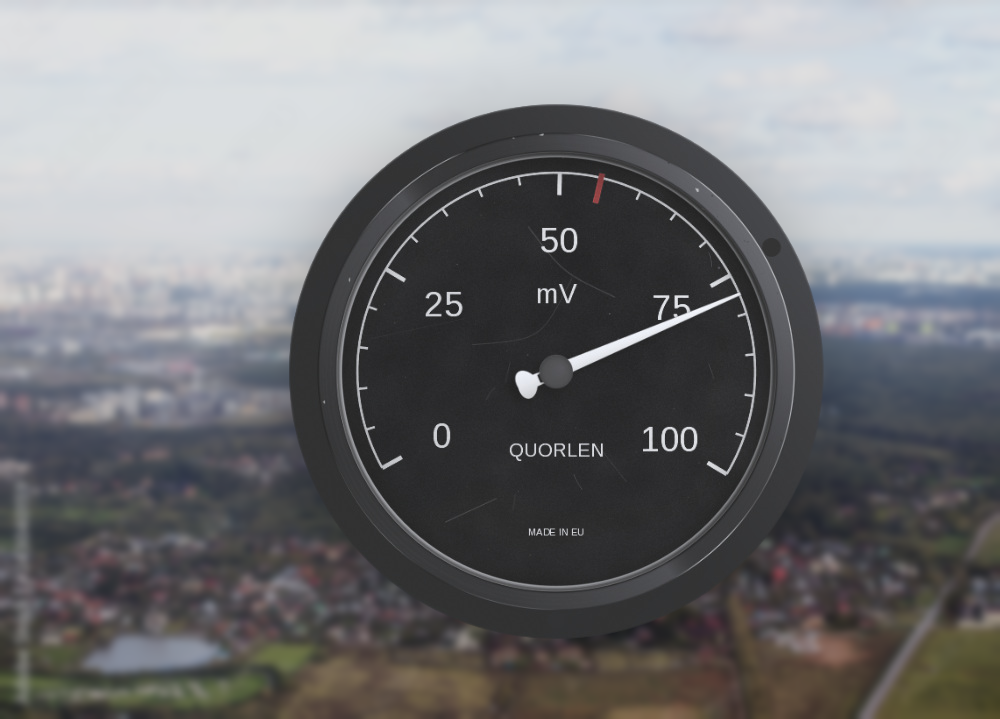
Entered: {"value": 77.5, "unit": "mV"}
